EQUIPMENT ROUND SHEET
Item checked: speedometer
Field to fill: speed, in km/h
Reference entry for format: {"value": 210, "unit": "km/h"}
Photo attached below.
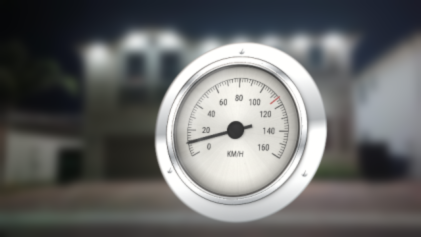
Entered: {"value": 10, "unit": "km/h"}
